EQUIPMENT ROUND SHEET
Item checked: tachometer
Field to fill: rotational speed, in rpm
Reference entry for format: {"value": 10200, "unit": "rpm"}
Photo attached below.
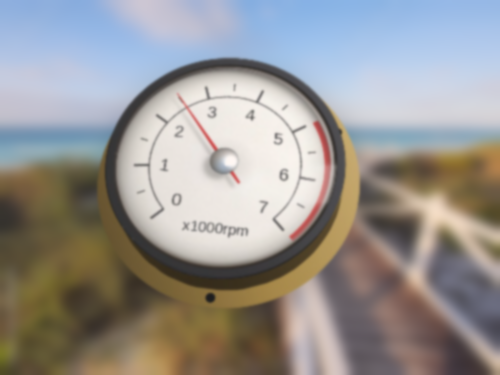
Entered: {"value": 2500, "unit": "rpm"}
